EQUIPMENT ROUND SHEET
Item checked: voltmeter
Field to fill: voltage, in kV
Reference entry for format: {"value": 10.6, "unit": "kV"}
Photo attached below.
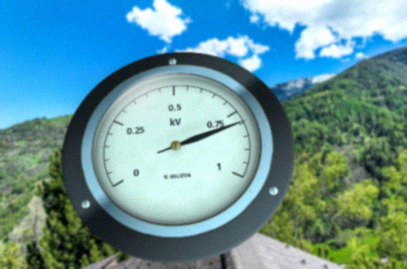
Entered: {"value": 0.8, "unit": "kV"}
